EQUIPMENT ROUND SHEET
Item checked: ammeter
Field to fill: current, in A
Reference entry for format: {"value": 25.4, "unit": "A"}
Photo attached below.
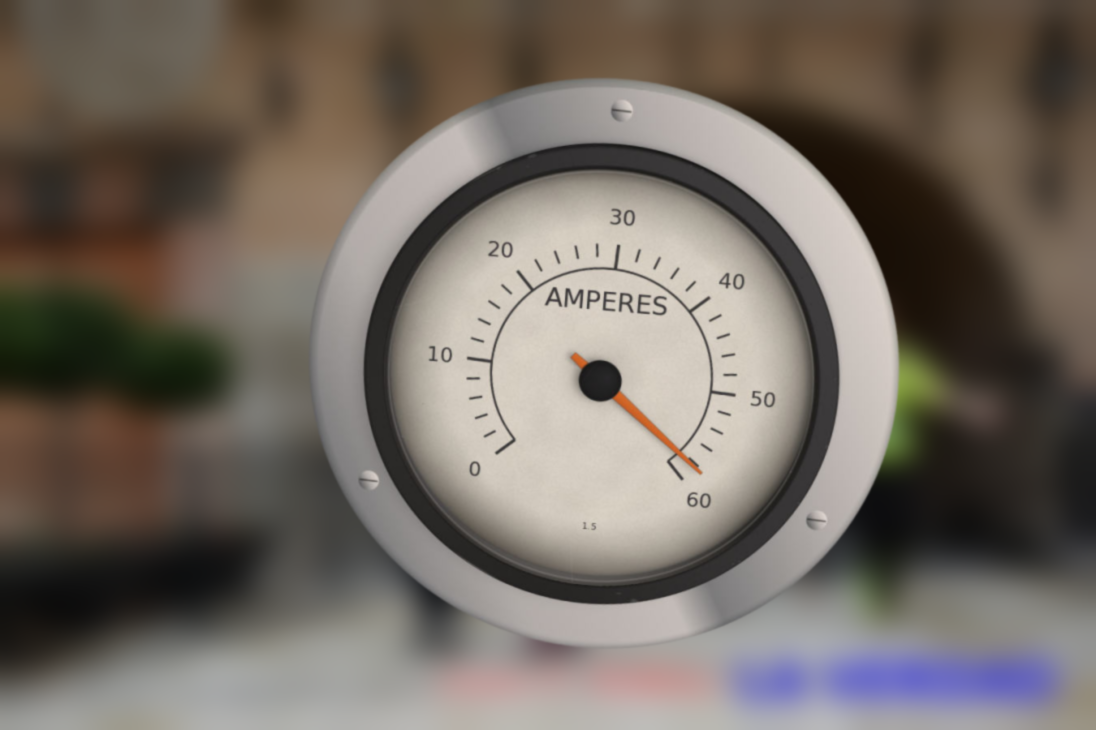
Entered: {"value": 58, "unit": "A"}
